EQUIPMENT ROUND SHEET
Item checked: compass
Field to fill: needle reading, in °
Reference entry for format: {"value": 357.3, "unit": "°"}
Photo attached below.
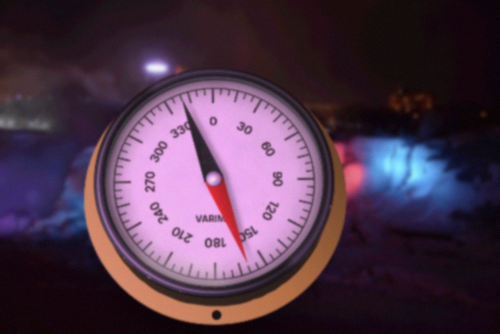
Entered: {"value": 160, "unit": "°"}
